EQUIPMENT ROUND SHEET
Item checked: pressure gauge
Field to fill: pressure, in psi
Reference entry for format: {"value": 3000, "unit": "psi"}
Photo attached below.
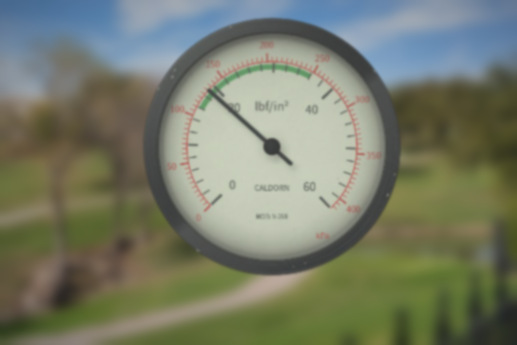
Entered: {"value": 19, "unit": "psi"}
